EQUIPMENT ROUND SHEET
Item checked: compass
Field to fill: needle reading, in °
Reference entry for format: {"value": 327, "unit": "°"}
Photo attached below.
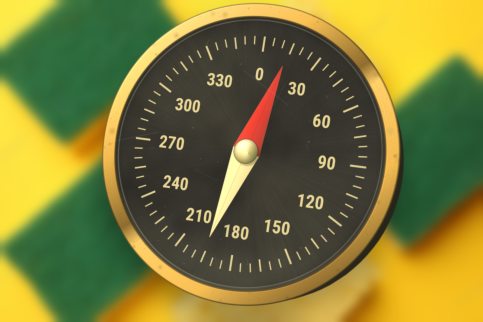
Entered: {"value": 15, "unit": "°"}
